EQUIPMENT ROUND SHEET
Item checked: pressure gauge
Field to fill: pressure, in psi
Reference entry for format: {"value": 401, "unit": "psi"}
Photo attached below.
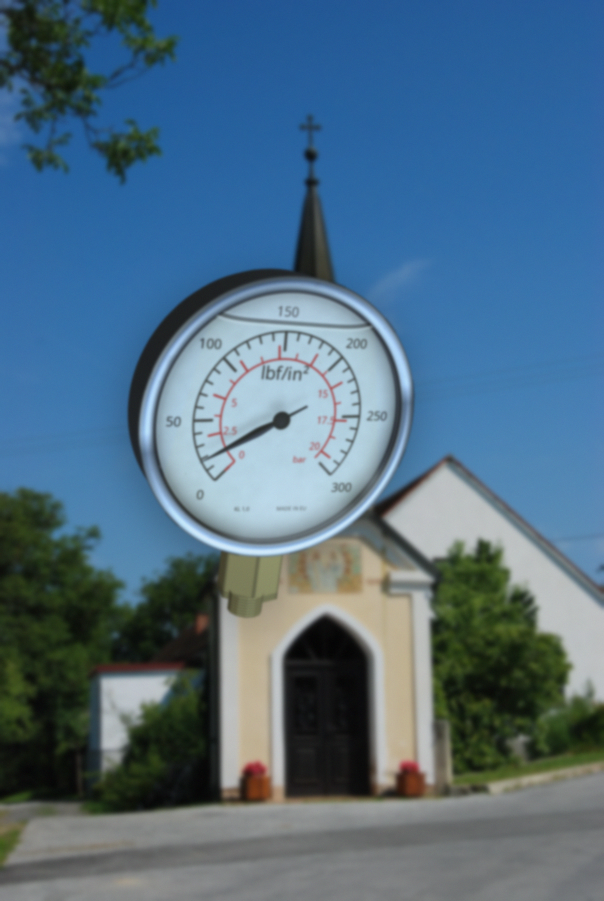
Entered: {"value": 20, "unit": "psi"}
